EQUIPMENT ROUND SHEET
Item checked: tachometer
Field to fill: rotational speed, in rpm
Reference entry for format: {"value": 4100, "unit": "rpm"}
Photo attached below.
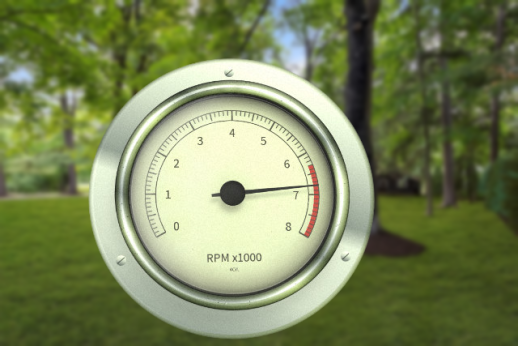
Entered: {"value": 6800, "unit": "rpm"}
